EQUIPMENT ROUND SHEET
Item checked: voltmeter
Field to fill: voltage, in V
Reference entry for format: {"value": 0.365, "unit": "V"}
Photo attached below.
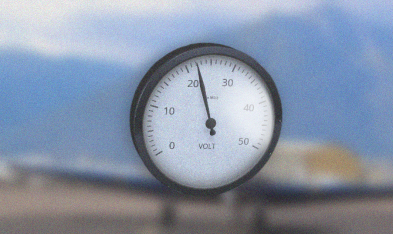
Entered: {"value": 22, "unit": "V"}
